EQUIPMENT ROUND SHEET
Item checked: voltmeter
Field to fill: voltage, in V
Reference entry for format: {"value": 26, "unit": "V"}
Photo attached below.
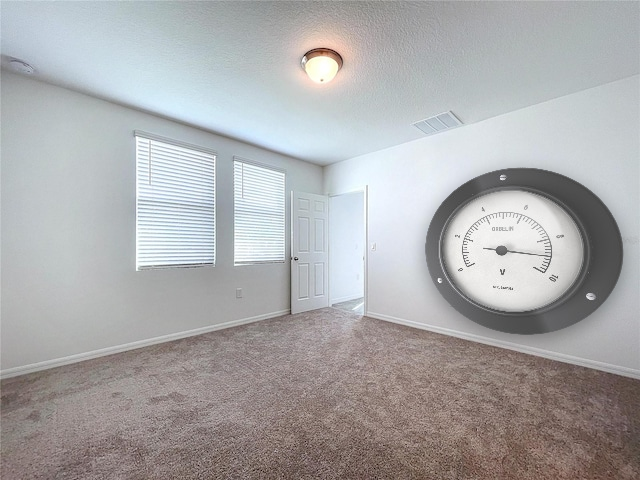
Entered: {"value": 9, "unit": "V"}
